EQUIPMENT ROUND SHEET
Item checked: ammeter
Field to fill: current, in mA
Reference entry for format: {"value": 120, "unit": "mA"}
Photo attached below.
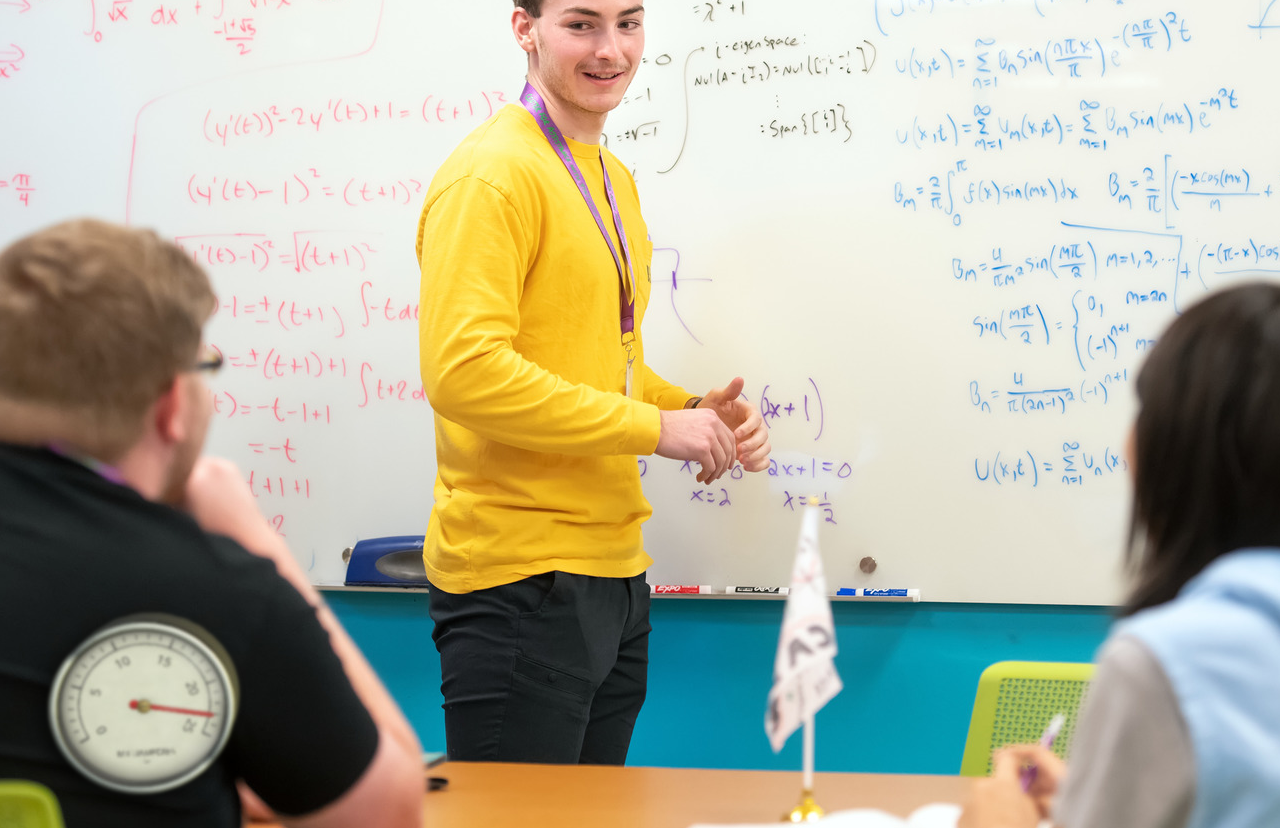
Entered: {"value": 23, "unit": "mA"}
